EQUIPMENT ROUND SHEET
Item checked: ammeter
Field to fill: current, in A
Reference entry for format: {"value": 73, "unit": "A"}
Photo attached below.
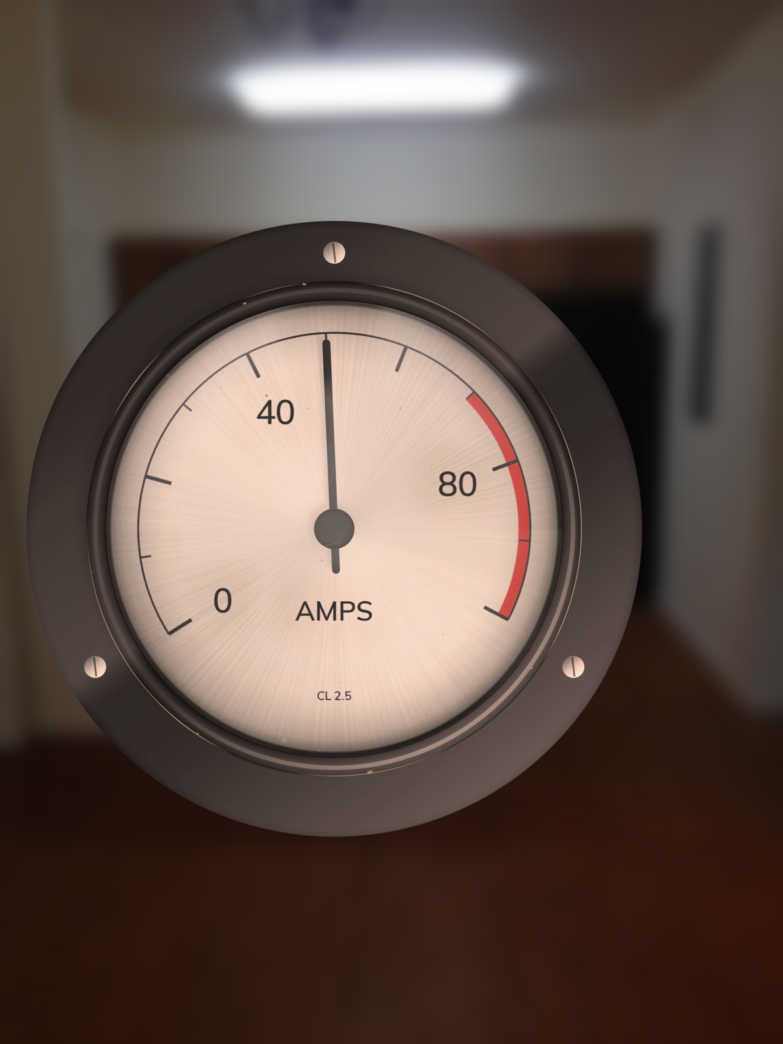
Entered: {"value": 50, "unit": "A"}
